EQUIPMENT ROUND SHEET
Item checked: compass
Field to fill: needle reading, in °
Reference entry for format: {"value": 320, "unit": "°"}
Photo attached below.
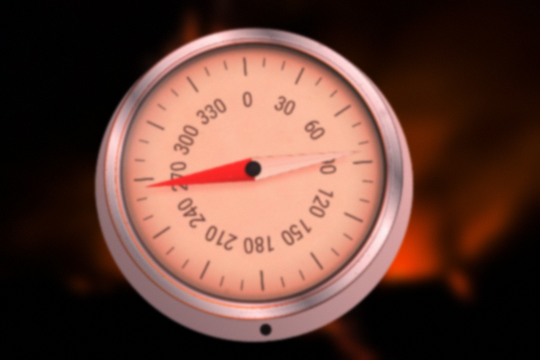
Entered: {"value": 265, "unit": "°"}
